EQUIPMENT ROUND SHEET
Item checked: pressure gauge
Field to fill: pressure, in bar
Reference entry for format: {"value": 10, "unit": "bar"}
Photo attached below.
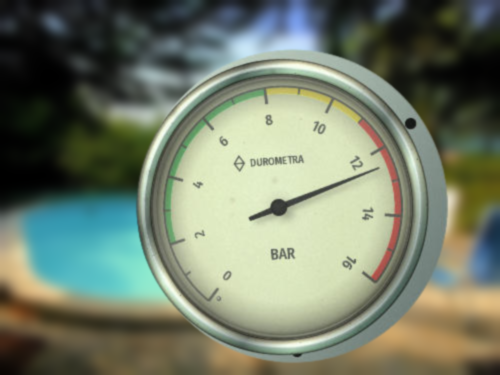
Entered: {"value": 12.5, "unit": "bar"}
